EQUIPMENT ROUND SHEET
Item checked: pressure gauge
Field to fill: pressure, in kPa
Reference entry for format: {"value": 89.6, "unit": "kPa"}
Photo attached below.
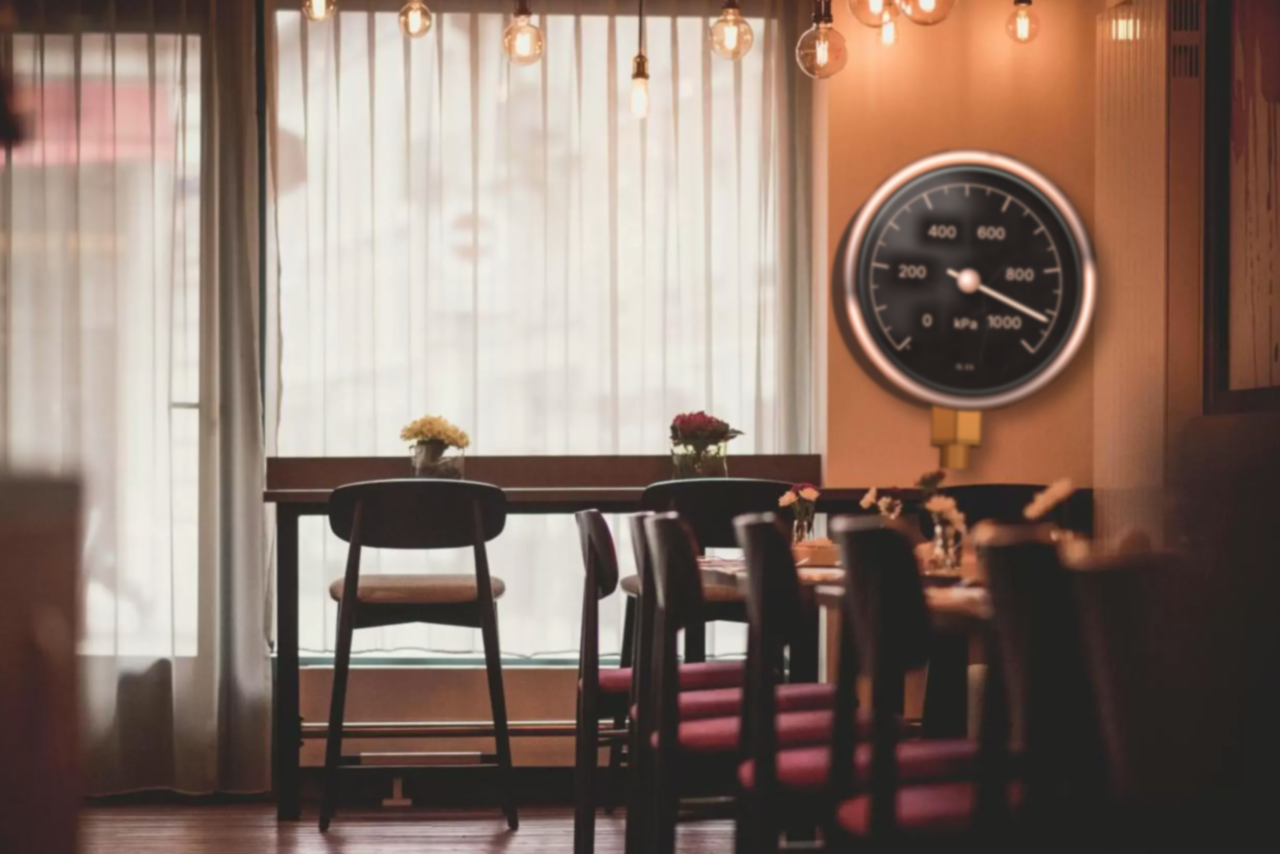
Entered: {"value": 925, "unit": "kPa"}
